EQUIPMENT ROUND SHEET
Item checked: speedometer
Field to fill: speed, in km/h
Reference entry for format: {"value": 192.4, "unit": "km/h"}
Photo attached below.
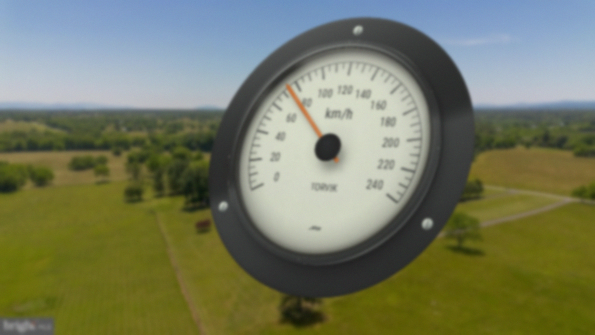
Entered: {"value": 75, "unit": "km/h"}
